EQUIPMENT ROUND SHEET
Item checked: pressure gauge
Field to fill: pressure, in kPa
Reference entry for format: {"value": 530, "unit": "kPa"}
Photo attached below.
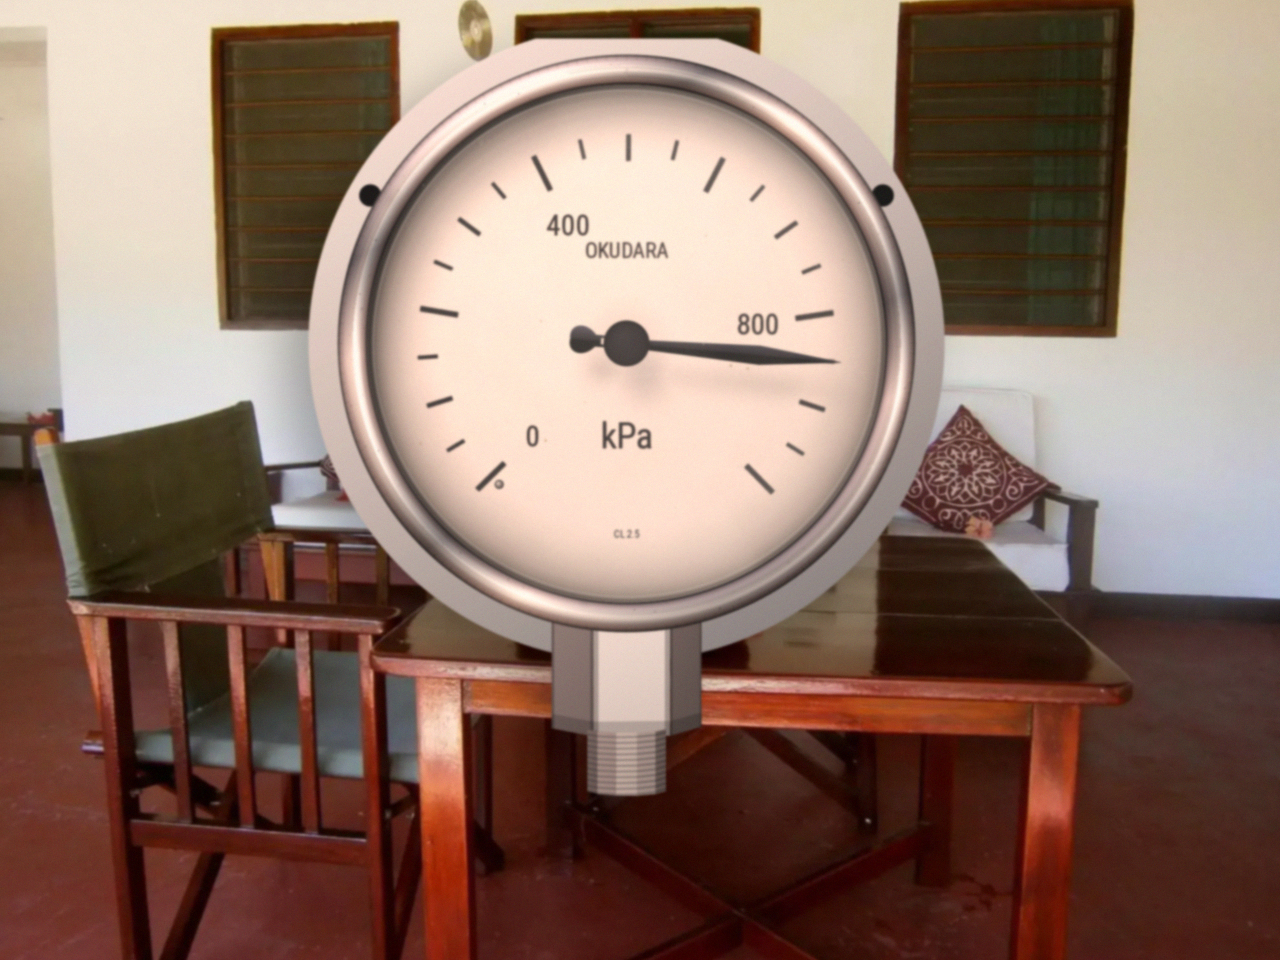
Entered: {"value": 850, "unit": "kPa"}
